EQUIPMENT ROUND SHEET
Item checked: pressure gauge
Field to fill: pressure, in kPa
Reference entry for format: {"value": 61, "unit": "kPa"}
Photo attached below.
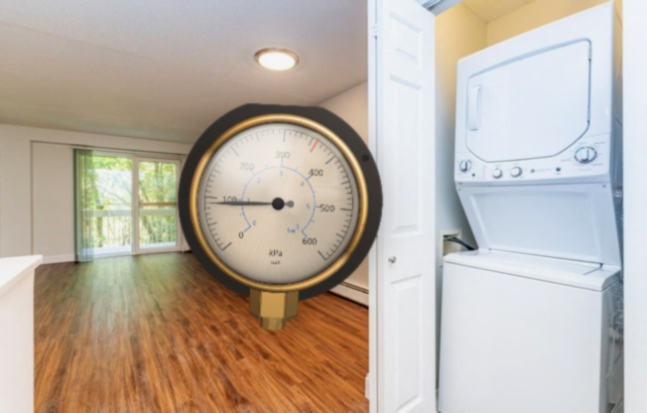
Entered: {"value": 90, "unit": "kPa"}
